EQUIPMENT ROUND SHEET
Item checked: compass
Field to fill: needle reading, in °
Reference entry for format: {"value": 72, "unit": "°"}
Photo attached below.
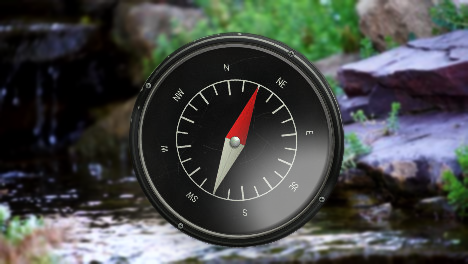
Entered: {"value": 30, "unit": "°"}
